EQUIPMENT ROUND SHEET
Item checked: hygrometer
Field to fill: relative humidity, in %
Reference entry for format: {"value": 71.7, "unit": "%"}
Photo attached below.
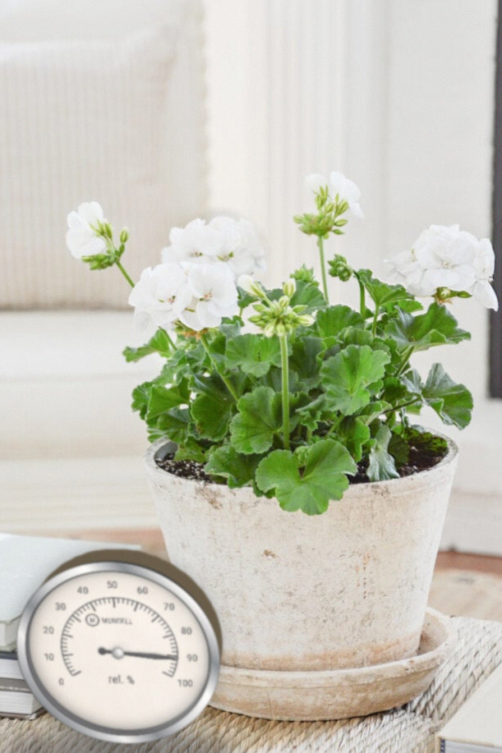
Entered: {"value": 90, "unit": "%"}
